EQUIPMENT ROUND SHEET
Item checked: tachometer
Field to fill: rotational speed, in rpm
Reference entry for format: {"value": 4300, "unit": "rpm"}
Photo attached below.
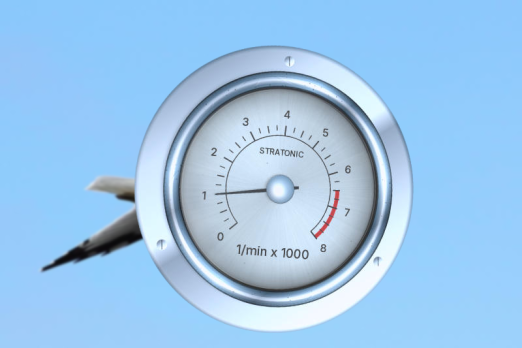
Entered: {"value": 1000, "unit": "rpm"}
